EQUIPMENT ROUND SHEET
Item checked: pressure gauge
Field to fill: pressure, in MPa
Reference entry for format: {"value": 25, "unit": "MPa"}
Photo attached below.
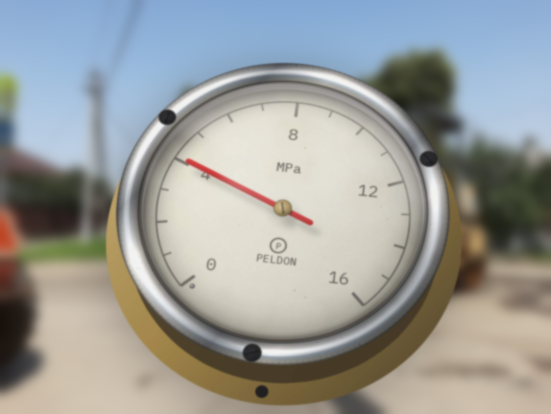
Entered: {"value": 4, "unit": "MPa"}
